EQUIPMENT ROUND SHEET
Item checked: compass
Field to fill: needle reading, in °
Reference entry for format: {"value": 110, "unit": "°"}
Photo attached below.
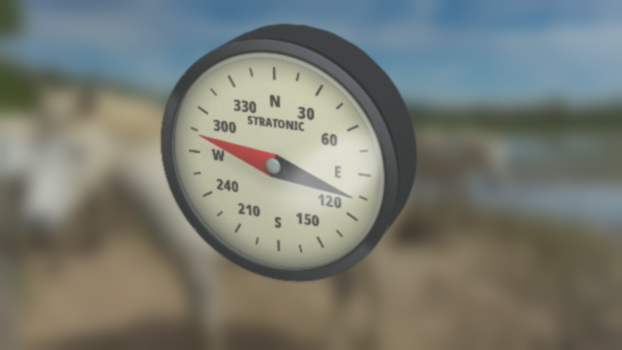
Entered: {"value": 285, "unit": "°"}
